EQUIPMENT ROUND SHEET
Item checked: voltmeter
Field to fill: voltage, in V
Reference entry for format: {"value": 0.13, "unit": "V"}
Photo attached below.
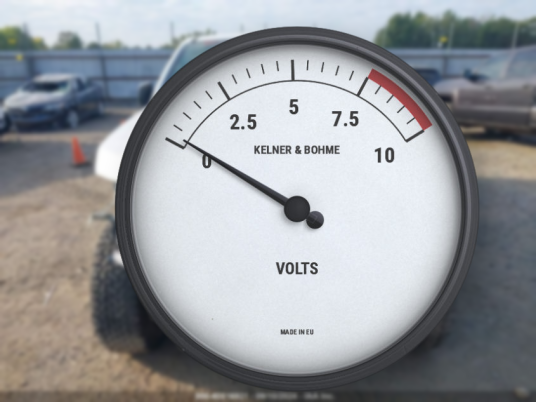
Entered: {"value": 0.25, "unit": "V"}
